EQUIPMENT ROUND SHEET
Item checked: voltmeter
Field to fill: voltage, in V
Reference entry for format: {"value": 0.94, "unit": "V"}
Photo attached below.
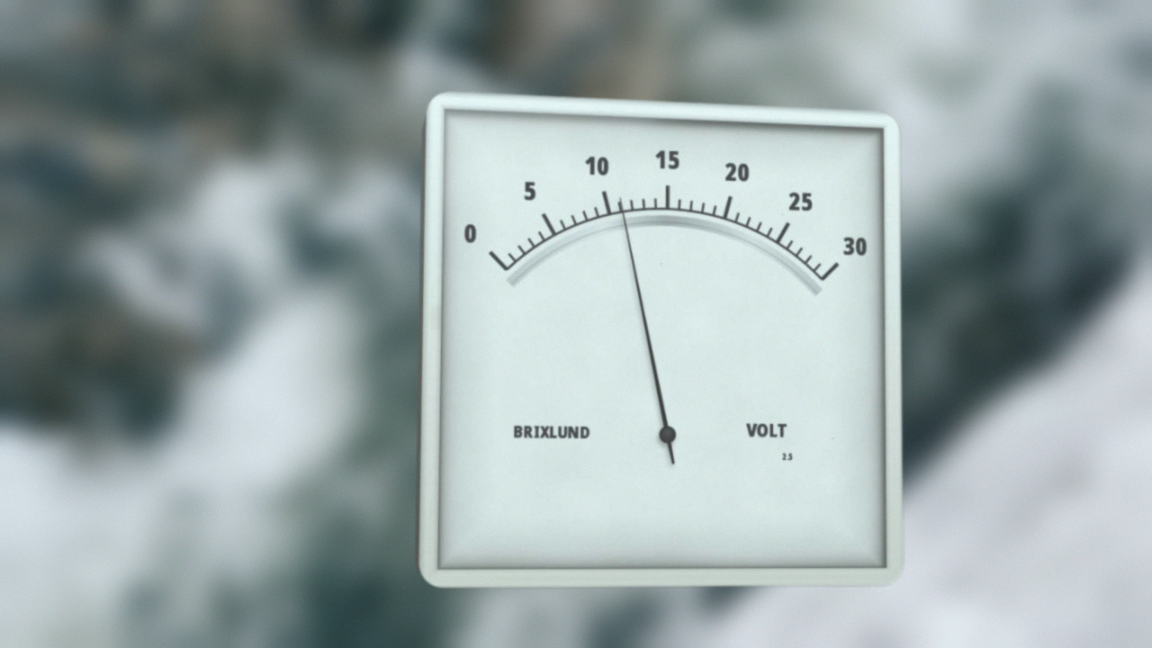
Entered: {"value": 11, "unit": "V"}
